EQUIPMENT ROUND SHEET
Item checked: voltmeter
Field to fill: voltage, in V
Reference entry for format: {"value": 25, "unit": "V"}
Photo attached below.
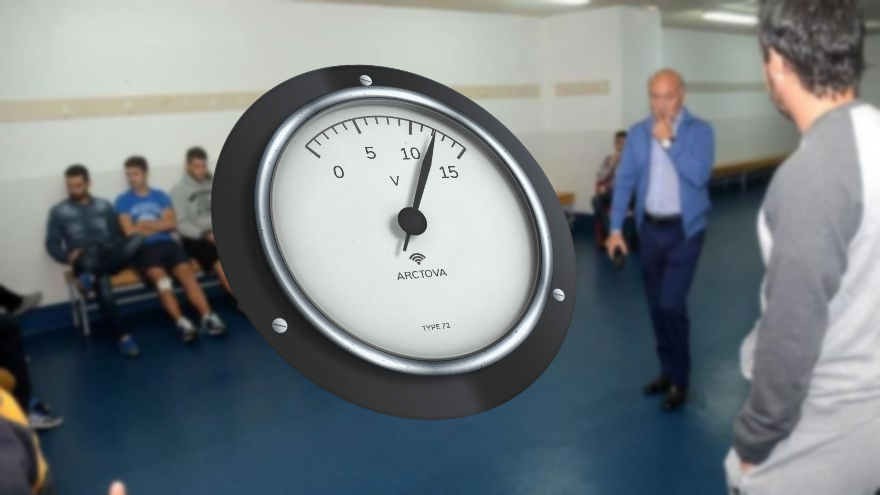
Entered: {"value": 12, "unit": "V"}
